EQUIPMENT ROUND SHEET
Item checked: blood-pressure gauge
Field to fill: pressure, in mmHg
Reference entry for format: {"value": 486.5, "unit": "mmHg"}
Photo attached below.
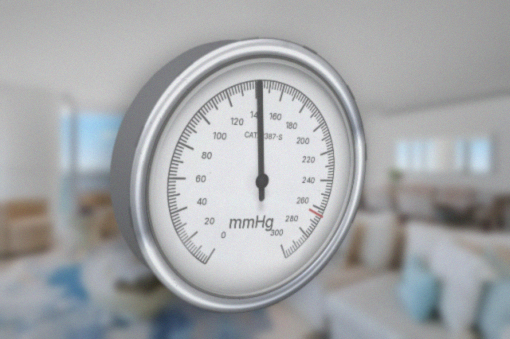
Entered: {"value": 140, "unit": "mmHg"}
